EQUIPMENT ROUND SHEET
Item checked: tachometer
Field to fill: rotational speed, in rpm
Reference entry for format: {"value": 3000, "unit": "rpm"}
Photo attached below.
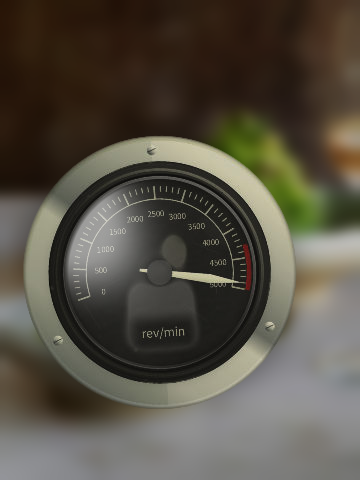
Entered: {"value": 4900, "unit": "rpm"}
